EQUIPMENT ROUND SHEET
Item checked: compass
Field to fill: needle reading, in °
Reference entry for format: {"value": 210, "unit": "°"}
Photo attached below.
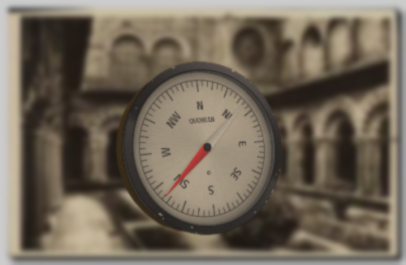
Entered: {"value": 230, "unit": "°"}
